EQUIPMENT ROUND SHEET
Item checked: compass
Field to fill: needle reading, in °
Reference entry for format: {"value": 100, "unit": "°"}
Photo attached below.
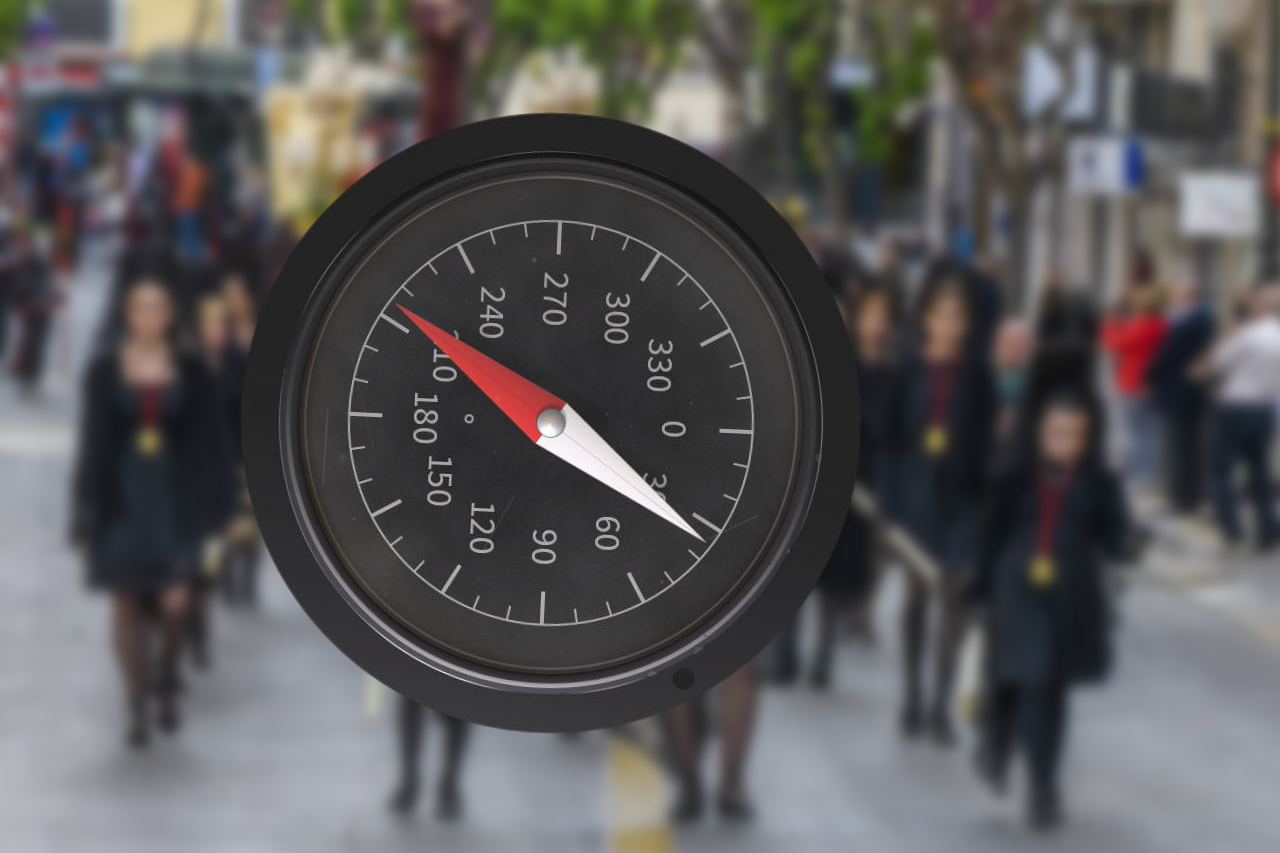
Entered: {"value": 215, "unit": "°"}
